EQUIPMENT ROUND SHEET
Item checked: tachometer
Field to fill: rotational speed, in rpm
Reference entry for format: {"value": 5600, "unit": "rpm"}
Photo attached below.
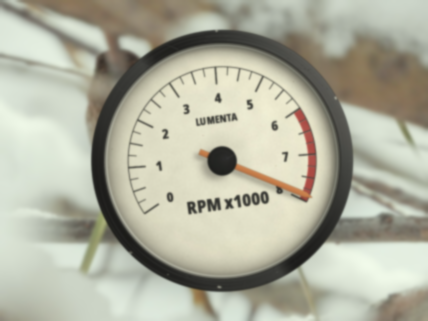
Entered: {"value": 7875, "unit": "rpm"}
